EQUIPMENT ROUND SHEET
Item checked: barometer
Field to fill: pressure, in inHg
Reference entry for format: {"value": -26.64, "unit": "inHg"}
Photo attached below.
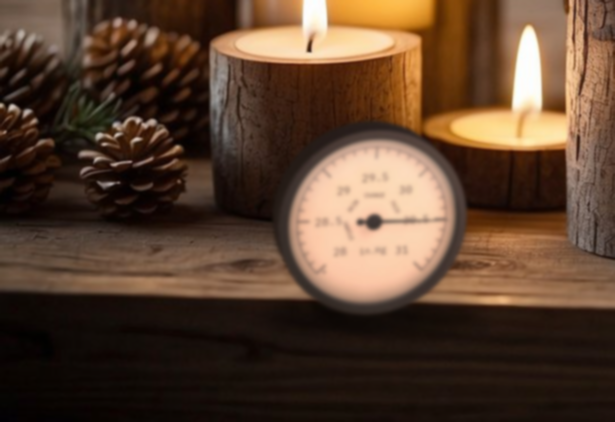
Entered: {"value": 30.5, "unit": "inHg"}
